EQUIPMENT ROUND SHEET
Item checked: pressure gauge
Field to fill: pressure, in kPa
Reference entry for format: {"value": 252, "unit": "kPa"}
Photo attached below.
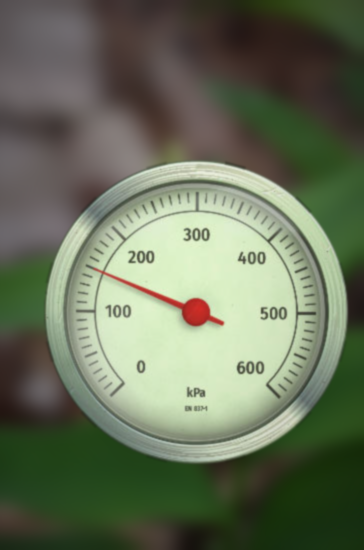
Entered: {"value": 150, "unit": "kPa"}
